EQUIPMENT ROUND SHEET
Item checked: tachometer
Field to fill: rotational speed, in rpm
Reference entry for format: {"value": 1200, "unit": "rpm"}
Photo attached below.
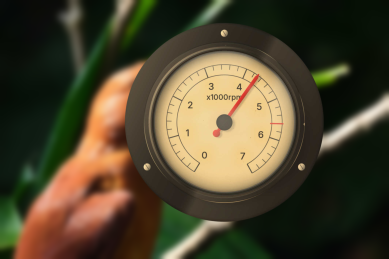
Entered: {"value": 4300, "unit": "rpm"}
